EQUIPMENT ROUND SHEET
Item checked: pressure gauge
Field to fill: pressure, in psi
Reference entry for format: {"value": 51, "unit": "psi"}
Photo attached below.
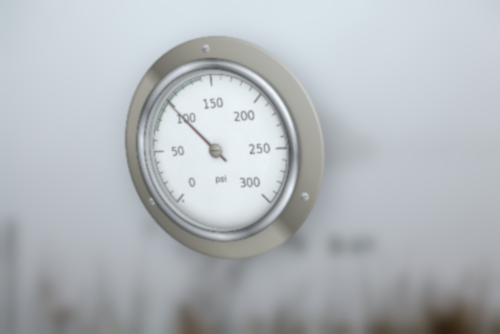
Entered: {"value": 100, "unit": "psi"}
